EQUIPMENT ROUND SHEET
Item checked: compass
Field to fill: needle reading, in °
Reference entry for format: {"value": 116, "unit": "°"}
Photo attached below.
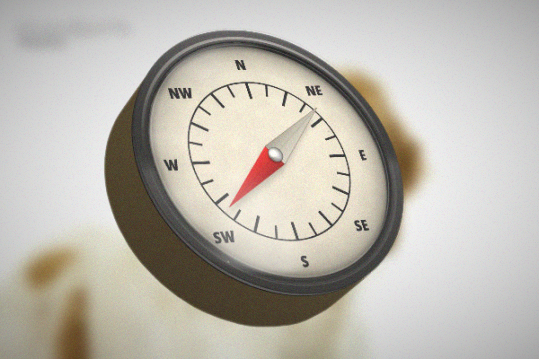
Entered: {"value": 232.5, "unit": "°"}
